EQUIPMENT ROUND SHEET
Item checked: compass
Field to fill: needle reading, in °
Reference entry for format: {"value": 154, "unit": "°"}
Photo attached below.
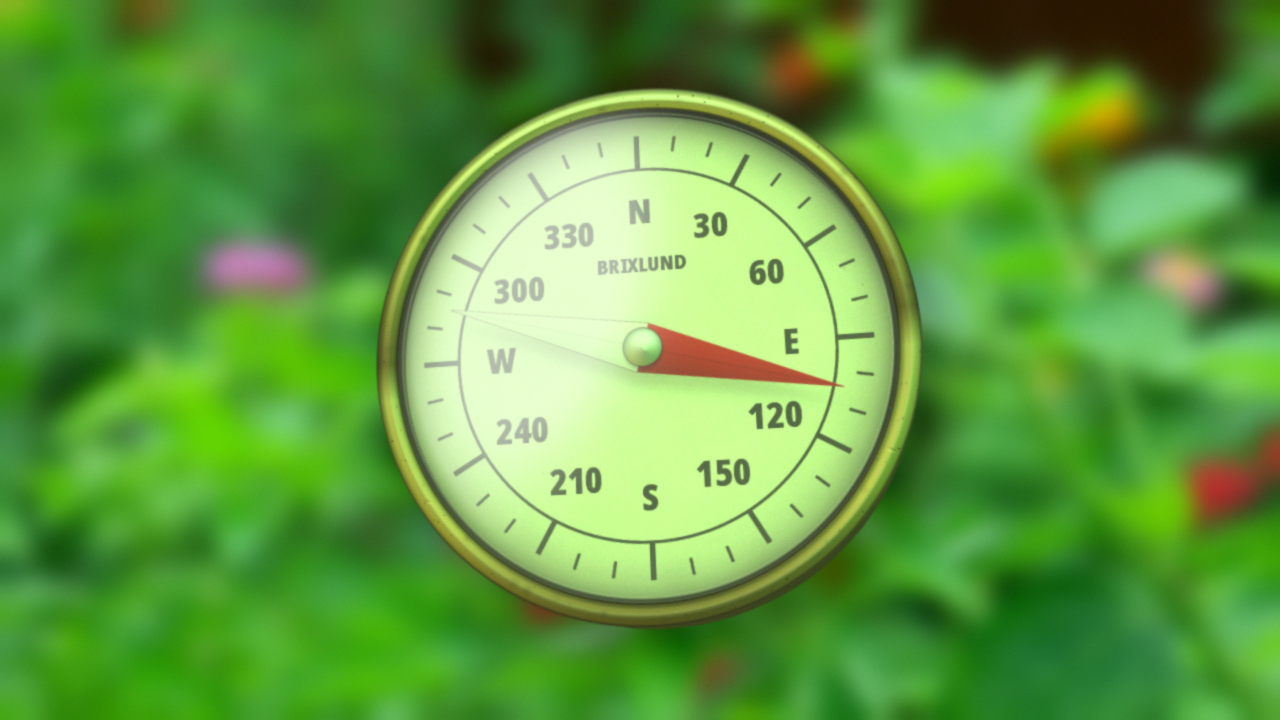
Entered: {"value": 105, "unit": "°"}
